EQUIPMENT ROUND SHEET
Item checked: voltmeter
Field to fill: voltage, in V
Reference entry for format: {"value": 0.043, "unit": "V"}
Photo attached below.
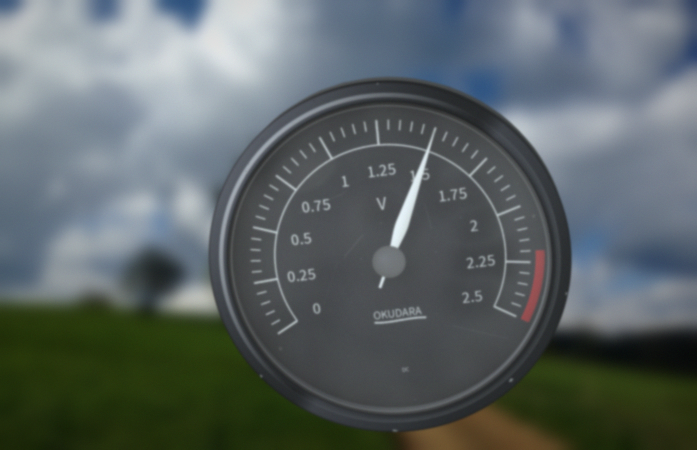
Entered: {"value": 1.5, "unit": "V"}
